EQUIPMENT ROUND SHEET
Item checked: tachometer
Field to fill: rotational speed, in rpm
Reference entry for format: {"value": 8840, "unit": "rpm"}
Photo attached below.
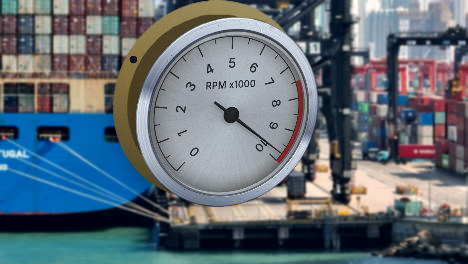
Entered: {"value": 9750, "unit": "rpm"}
